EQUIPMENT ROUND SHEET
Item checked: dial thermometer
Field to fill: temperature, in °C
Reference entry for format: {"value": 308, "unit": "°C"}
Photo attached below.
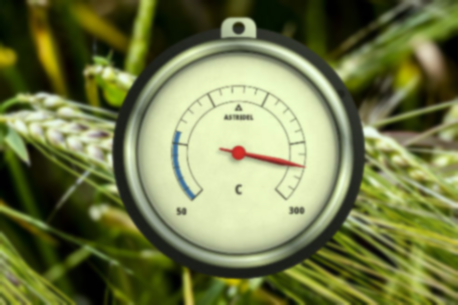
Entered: {"value": 270, "unit": "°C"}
